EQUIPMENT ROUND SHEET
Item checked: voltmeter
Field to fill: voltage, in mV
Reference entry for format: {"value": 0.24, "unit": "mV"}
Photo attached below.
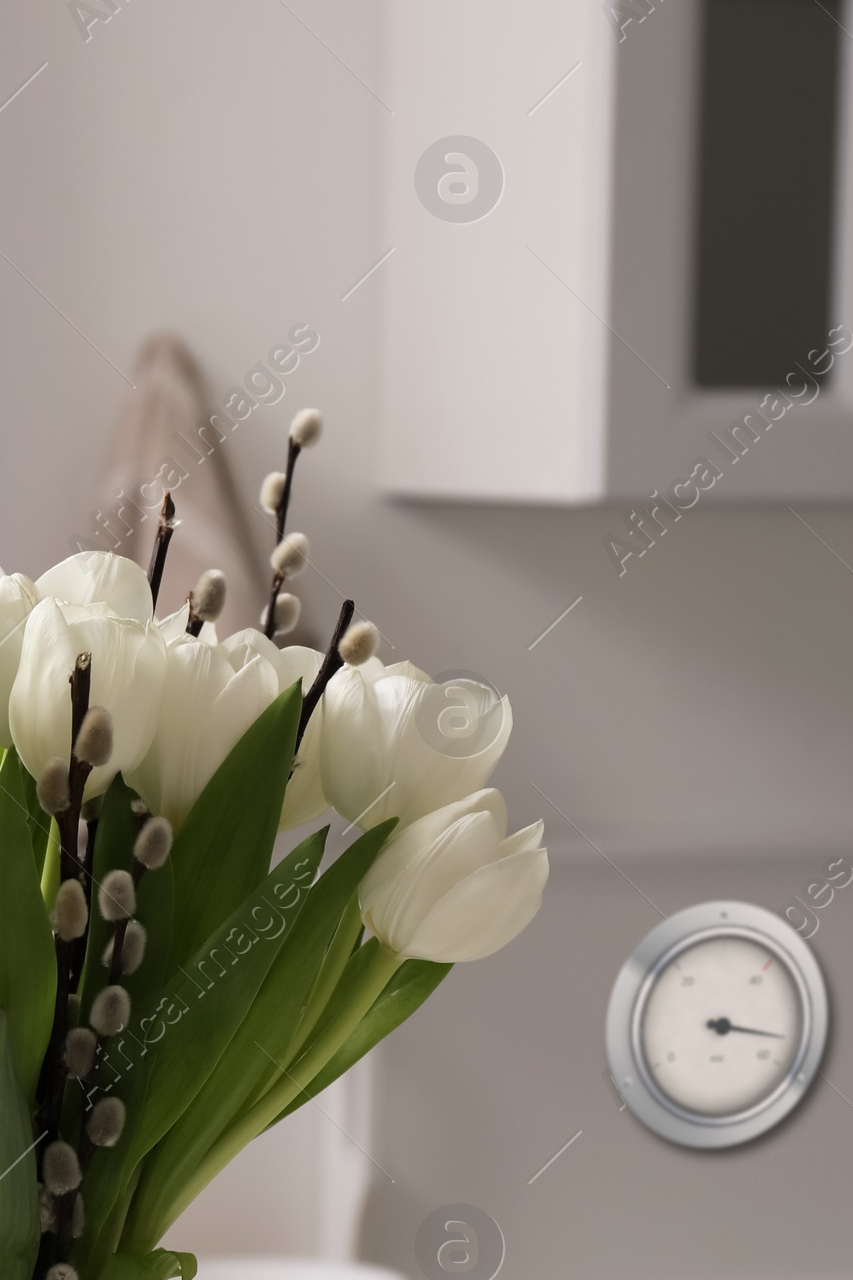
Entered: {"value": 55, "unit": "mV"}
